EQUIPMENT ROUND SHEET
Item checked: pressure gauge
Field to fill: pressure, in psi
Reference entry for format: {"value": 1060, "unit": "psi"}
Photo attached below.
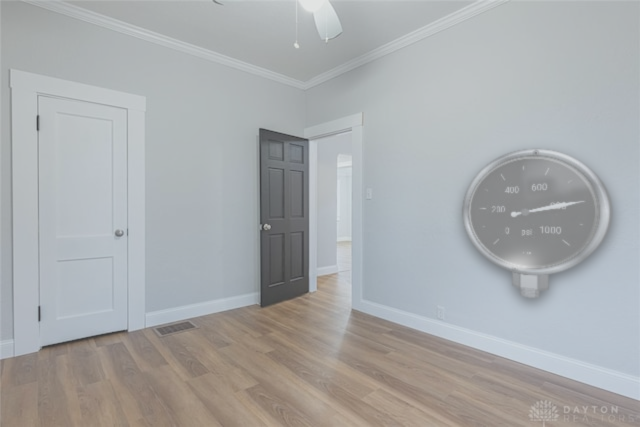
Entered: {"value": 800, "unit": "psi"}
